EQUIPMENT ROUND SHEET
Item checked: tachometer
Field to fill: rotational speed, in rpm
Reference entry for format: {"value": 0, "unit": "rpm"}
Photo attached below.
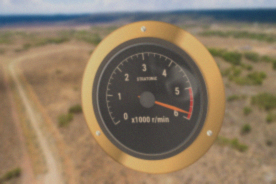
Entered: {"value": 5800, "unit": "rpm"}
